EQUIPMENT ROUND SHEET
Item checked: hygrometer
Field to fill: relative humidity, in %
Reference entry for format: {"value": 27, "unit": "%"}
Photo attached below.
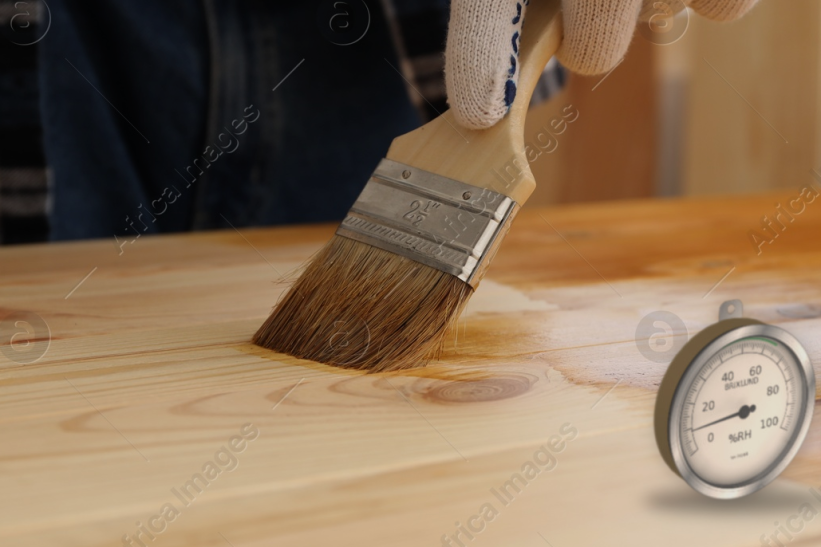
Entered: {"value": 10, "unit": "%"}
